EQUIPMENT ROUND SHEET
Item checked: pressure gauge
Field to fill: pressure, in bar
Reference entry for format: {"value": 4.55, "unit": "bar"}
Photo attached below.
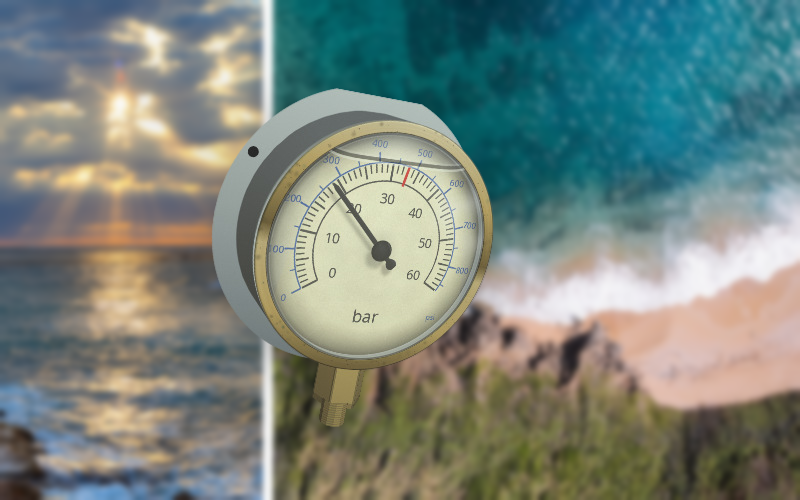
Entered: {"value": 19, "unit": "bar"}
